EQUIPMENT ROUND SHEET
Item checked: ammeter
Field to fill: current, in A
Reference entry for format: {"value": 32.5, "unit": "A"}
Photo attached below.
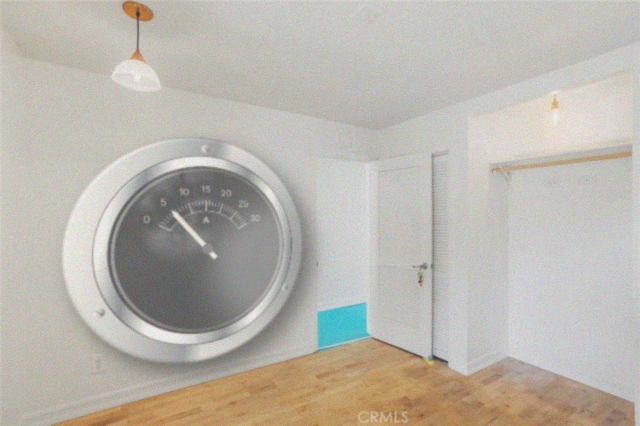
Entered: {"value": 5, "unit": "A"}
